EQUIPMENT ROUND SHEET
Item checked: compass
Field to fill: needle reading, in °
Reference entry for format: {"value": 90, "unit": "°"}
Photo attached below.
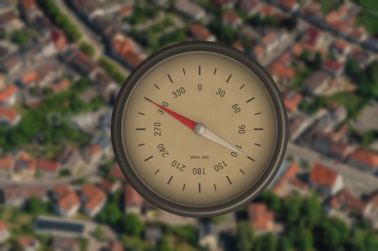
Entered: {"value": 300, "unit": "°"}
